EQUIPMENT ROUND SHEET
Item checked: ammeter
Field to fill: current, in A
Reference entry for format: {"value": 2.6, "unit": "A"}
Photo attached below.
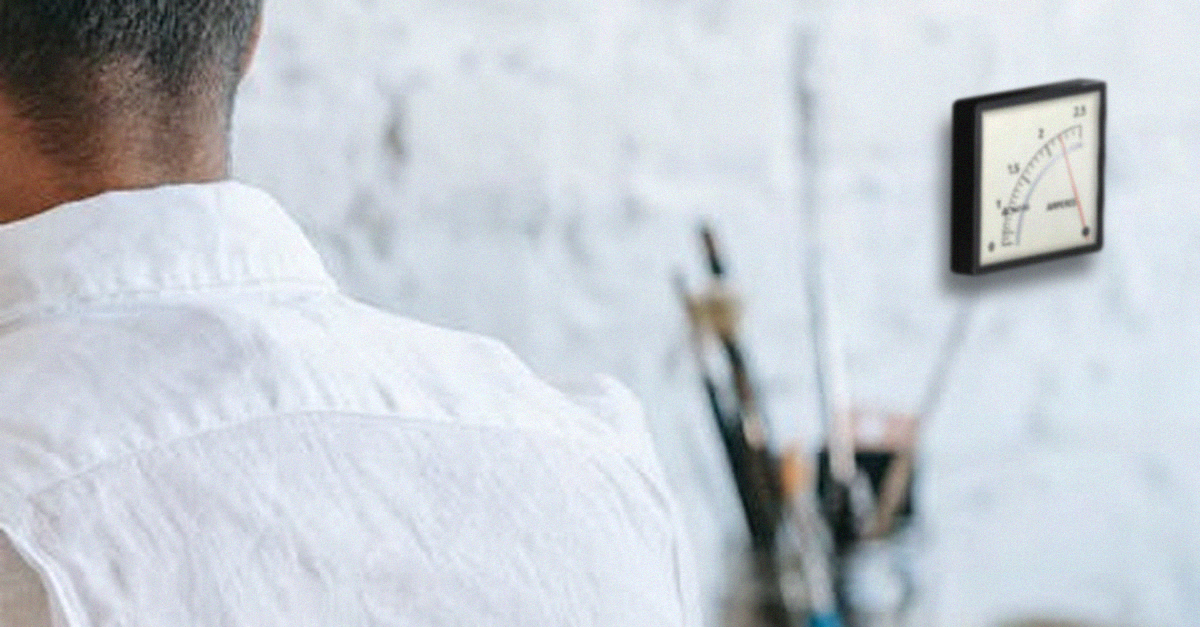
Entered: {"value": 2.2, "unit": "A"}
